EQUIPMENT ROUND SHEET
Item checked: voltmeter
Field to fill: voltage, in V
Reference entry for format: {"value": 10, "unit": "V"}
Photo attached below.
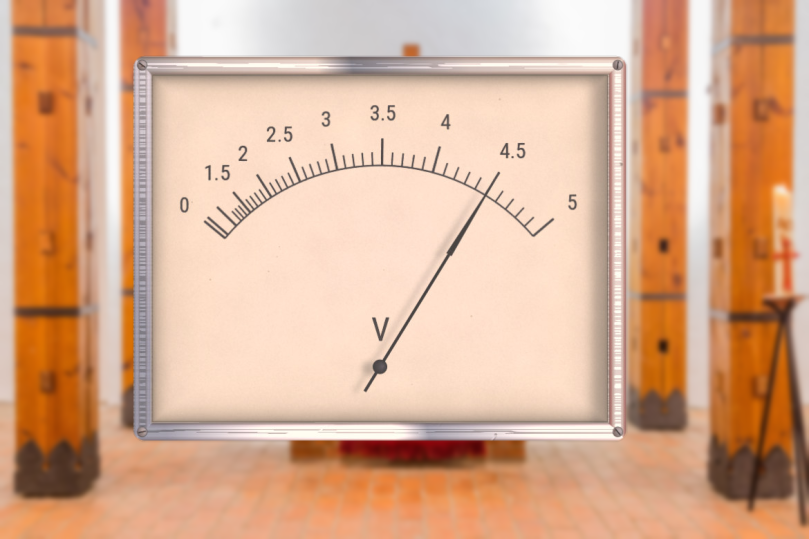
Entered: {"value": 4.5, "unit": "V"}
